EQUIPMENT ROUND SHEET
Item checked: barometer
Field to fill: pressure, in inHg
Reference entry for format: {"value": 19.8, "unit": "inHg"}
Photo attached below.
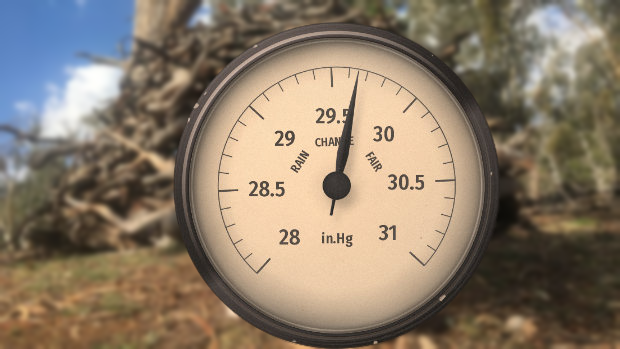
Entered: {"value": 29.65, "unit": "inHg"}
